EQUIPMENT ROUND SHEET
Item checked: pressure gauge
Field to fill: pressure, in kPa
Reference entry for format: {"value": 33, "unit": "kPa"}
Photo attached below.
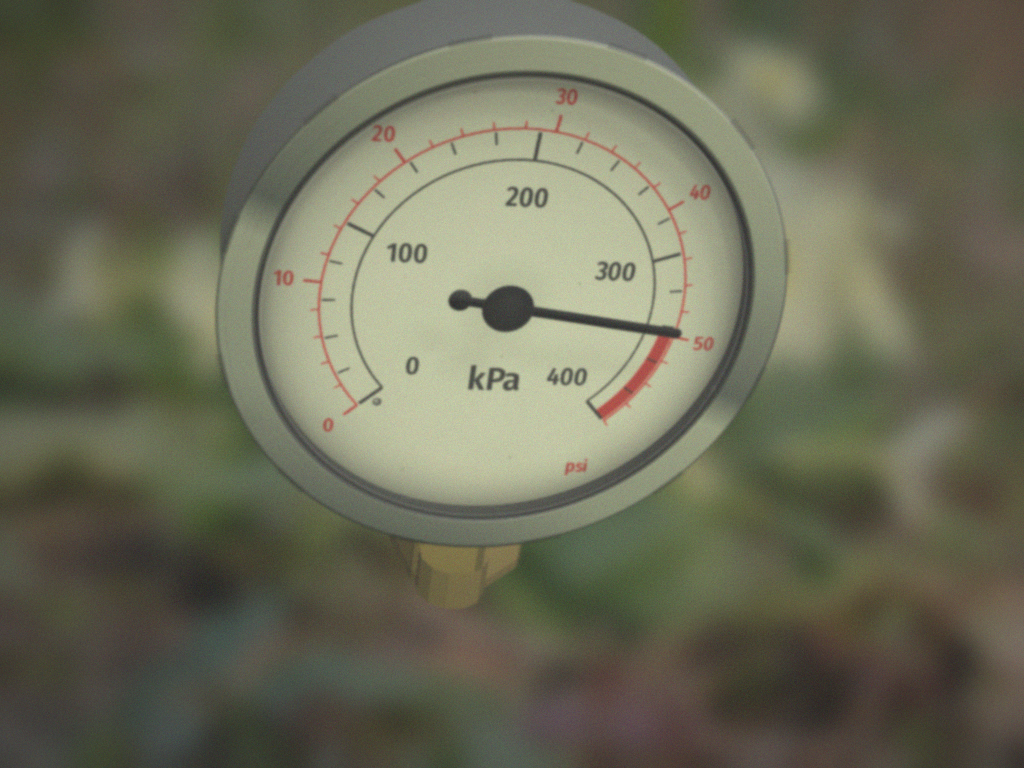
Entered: {"value": 340, "unit": "kPa"}
